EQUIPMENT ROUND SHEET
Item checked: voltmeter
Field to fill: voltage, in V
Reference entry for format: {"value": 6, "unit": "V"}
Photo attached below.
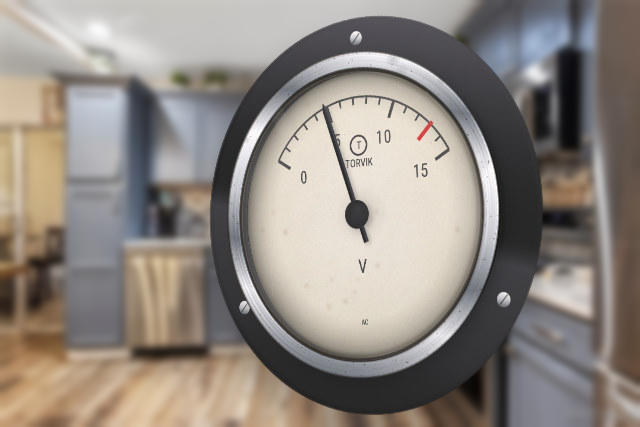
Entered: {"value": 5, "unit": "V"}
